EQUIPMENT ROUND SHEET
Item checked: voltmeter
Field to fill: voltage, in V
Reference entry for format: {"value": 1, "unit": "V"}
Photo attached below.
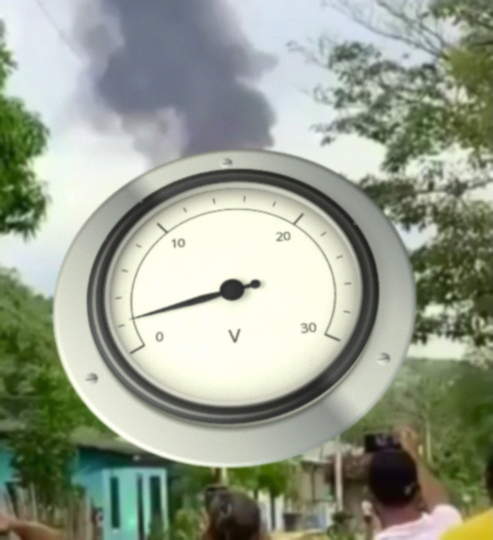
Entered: {"value": 2, "unit": "V"}
